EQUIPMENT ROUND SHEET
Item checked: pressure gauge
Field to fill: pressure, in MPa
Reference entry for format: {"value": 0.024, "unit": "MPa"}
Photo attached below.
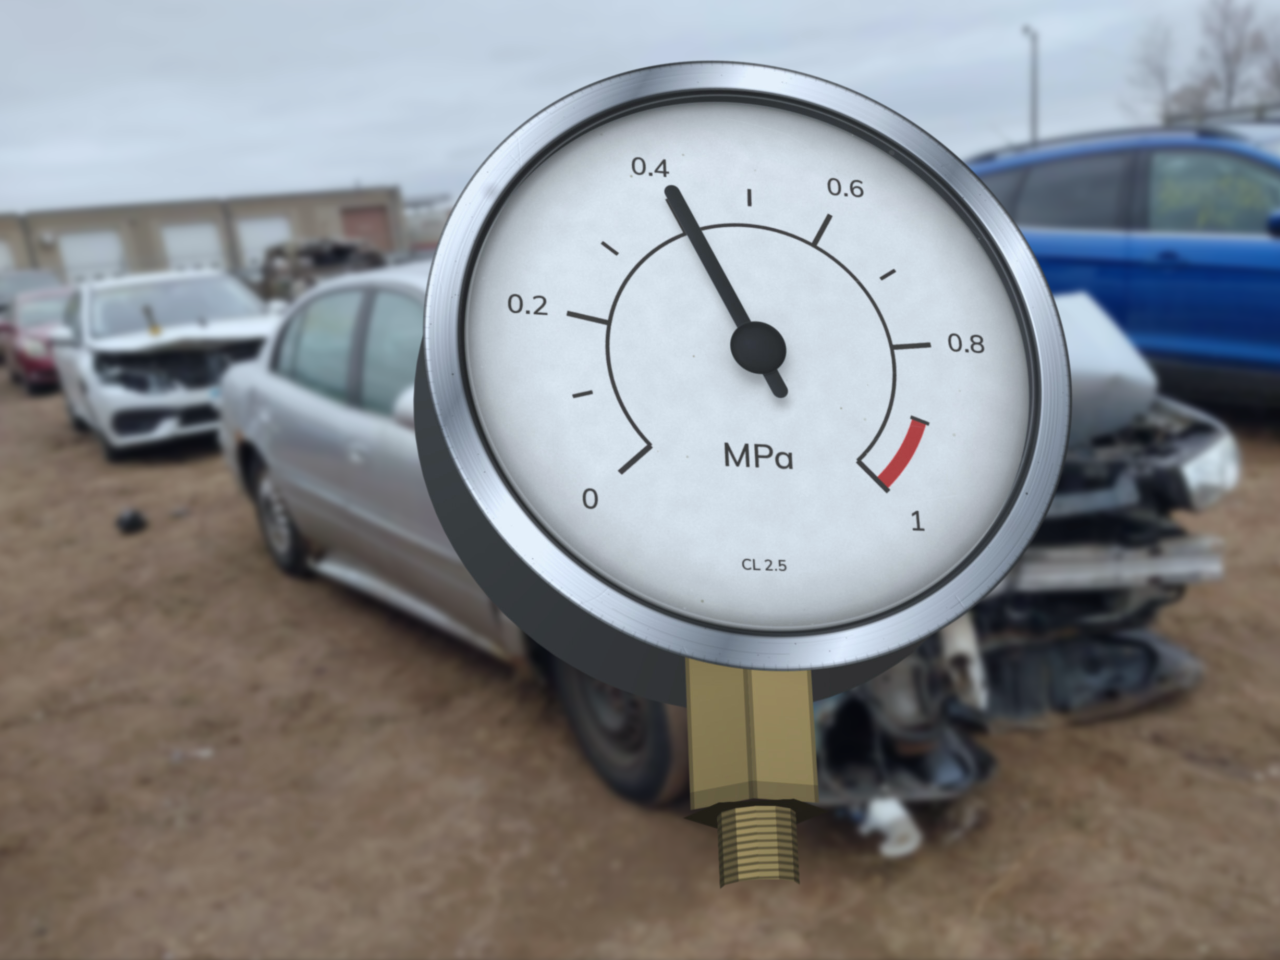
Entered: {"value": 0.4, "unit": "MPa"}
